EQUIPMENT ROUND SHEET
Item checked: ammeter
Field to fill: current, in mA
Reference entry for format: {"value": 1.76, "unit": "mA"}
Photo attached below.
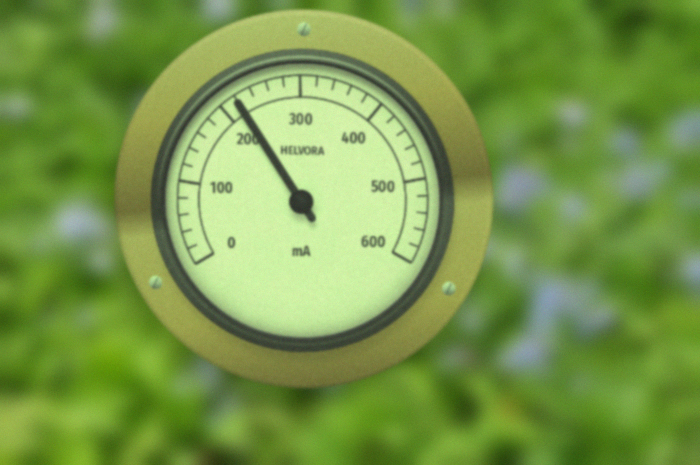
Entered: {"value": 220, "unit": "mA"}
